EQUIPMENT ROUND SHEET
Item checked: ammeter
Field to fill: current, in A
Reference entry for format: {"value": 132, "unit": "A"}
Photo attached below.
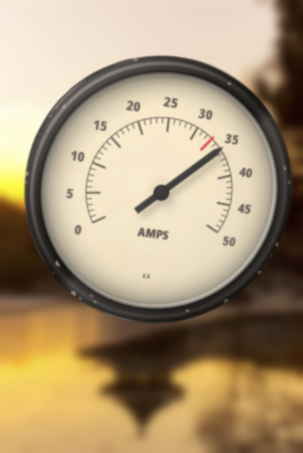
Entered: {"value": 35, "unit": "A"}
